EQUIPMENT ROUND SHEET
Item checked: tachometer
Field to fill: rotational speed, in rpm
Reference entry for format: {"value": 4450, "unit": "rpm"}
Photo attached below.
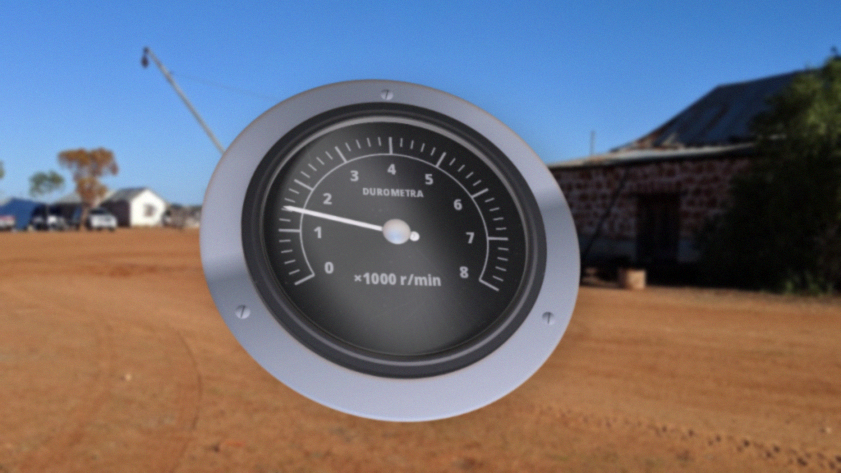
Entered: {"value": 1400, "unit": "rpm"}
